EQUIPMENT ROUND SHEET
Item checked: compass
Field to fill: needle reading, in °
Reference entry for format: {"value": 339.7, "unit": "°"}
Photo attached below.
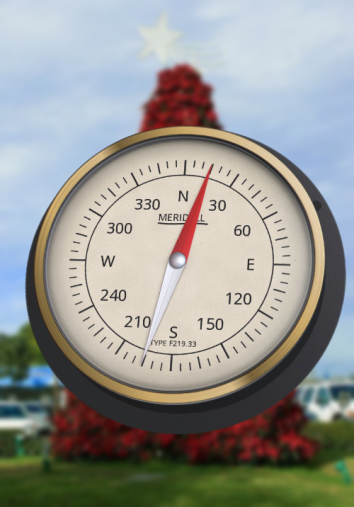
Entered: {"value": 15, "unit": "°"}
